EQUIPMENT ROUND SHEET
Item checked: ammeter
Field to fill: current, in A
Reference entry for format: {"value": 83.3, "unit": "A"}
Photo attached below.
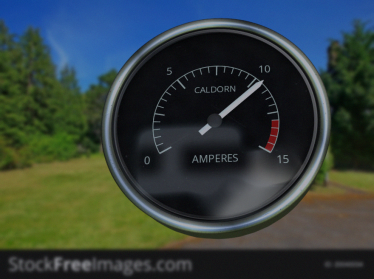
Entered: {"value": 10.5, "unit": "A"}
